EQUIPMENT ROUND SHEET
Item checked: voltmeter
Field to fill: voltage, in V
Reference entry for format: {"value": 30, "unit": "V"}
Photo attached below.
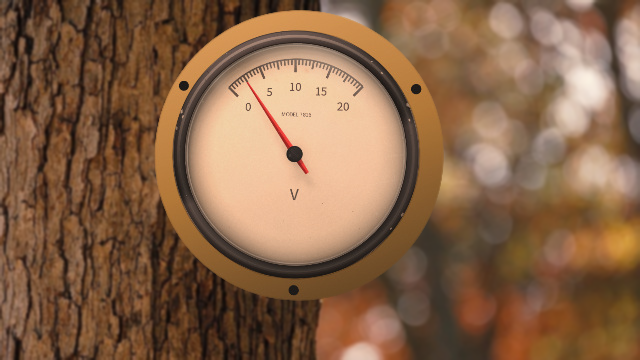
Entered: {"value": 2.5, "unit": "V"}
